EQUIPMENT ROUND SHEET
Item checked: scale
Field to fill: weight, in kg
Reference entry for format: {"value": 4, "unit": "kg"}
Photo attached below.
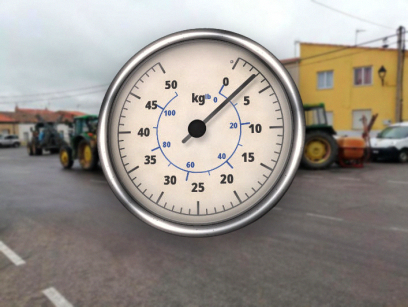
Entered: {"value": 3, "unit": "kg"}
